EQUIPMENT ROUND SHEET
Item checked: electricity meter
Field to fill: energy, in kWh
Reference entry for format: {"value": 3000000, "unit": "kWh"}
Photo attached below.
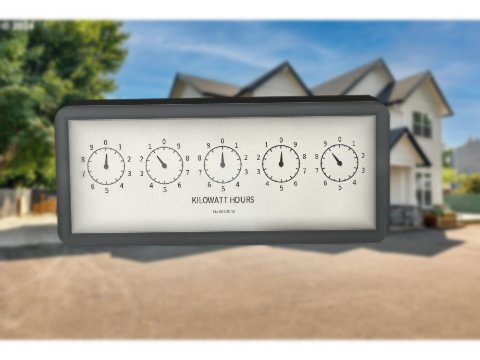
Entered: {"value": 999, "unit": "kWh"}
